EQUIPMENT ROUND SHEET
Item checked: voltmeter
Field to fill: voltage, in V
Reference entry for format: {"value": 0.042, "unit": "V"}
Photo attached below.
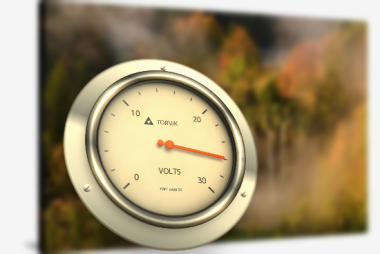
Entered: {"value": 26, "unit": "V"}
